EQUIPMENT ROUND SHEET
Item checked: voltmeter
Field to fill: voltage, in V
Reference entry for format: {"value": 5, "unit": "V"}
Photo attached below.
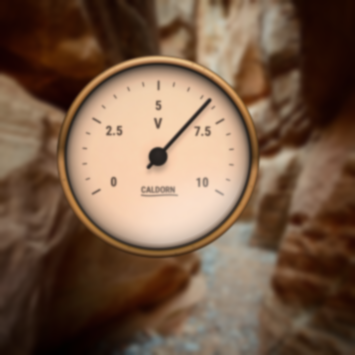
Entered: {"value": 6.75, "unit": "V"}
